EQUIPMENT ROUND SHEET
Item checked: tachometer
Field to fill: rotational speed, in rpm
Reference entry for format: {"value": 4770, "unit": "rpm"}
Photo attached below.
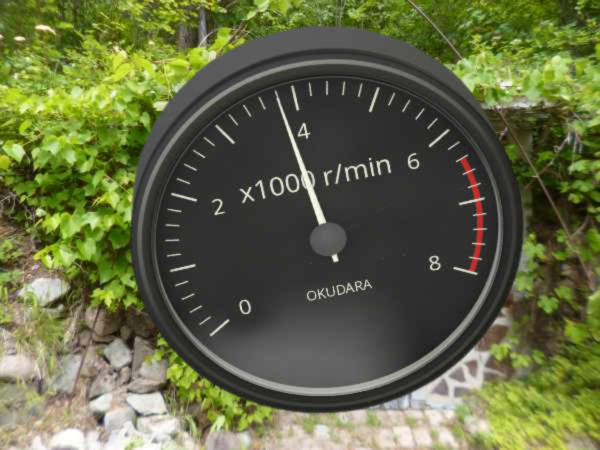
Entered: {"value": 3800, "unit": "rpm"}
